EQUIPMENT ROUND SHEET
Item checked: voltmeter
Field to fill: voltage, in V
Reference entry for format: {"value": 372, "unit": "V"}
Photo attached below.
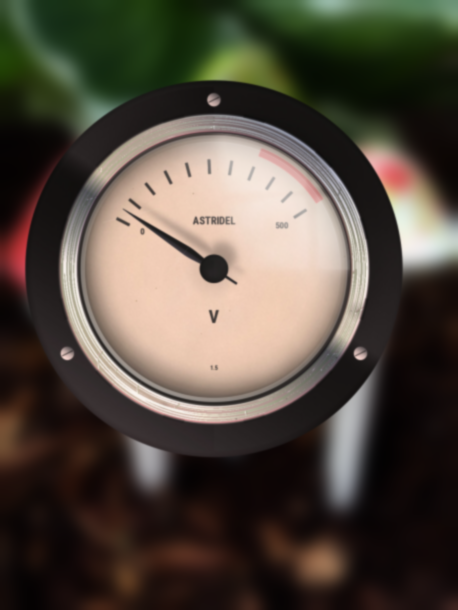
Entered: {"value": 25, "unit": "V"}
